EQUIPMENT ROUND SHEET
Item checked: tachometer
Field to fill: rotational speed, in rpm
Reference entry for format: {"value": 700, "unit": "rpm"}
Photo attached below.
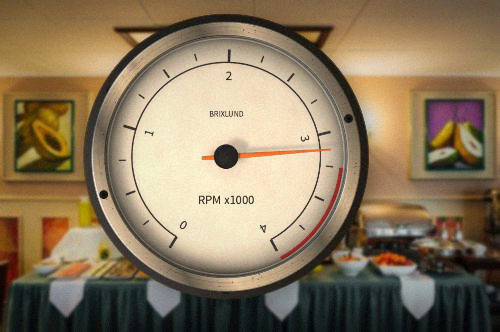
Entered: {"value": 3125, "unit": "rpm"}
